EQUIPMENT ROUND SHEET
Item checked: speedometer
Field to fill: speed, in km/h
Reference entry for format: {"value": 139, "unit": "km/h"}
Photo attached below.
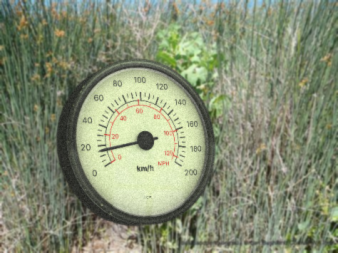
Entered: {"value": 15, "unit": "km/h"}
